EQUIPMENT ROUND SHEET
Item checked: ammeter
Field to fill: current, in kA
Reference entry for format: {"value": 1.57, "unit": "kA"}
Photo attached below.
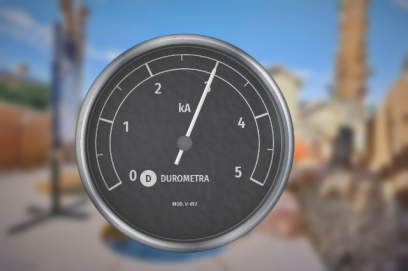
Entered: {"value": 3, "unit": "kA"}
